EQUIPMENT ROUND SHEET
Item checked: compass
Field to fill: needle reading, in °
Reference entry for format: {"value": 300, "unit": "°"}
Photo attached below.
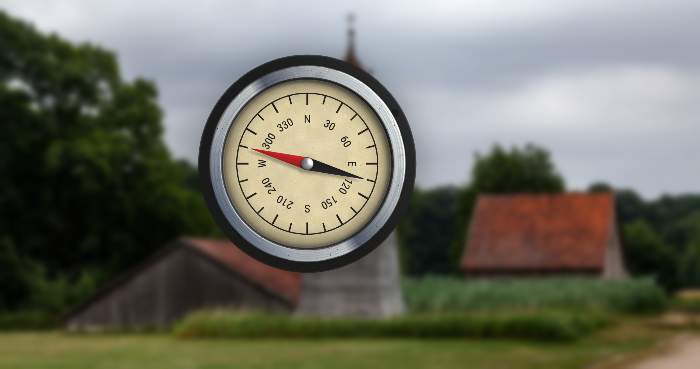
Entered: {"value": 285, "unit": "°"}
